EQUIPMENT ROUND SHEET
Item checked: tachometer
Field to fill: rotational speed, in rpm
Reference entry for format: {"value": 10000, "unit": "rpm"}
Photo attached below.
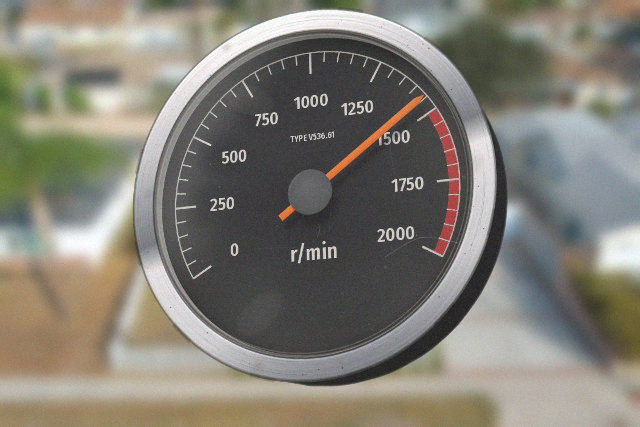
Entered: {"value": 1450, "unit": "rpm"}
